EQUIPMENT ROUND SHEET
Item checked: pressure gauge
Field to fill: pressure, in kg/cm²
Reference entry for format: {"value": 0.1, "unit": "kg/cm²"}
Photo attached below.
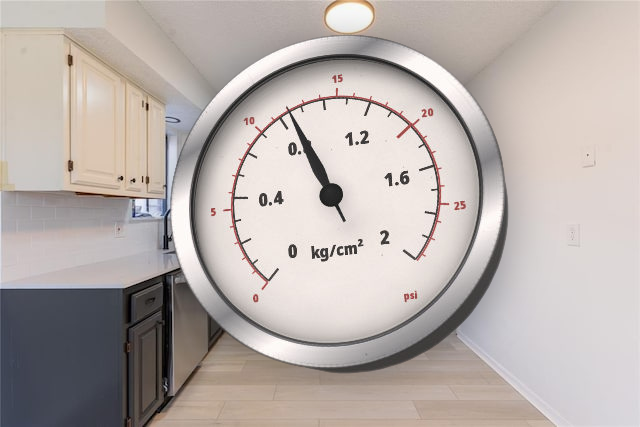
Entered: {"value": 0.85, "unit": "kg/cm²"}
